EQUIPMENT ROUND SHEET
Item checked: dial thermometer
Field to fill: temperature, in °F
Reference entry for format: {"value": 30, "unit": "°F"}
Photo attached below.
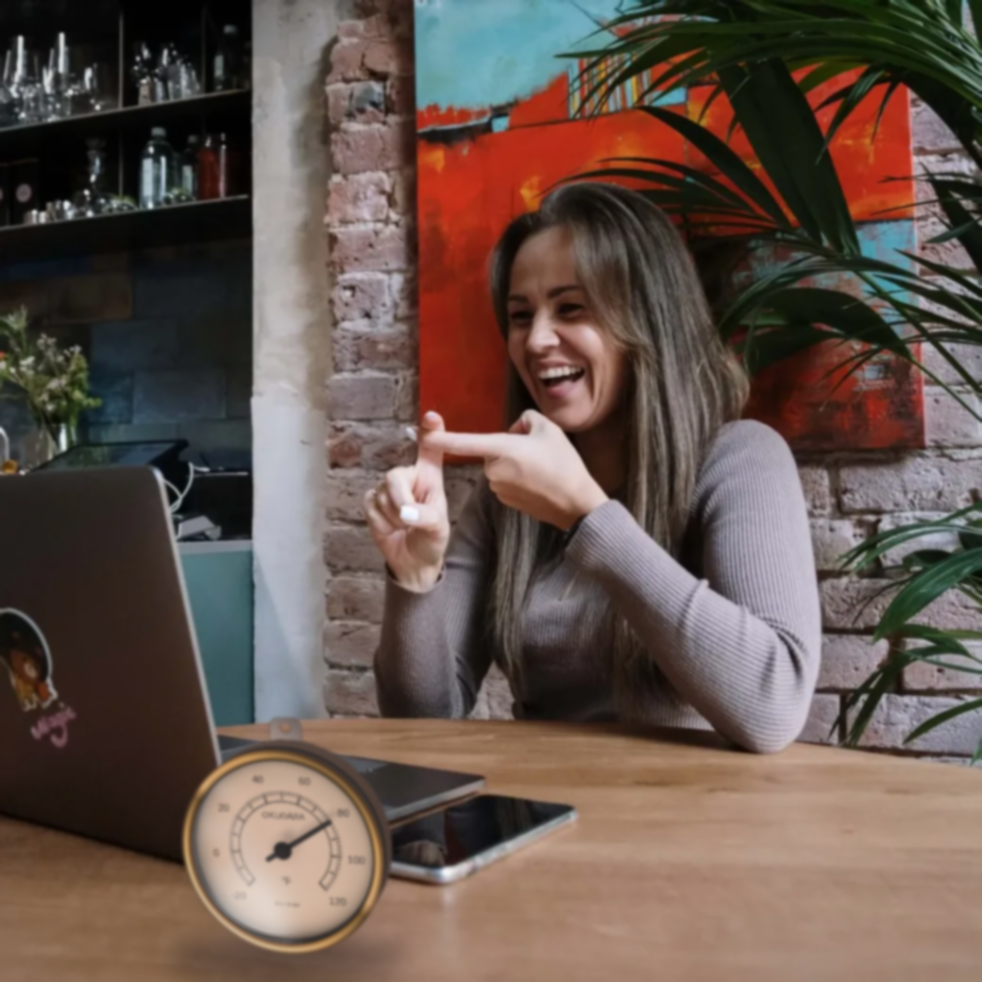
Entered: {"value": 80, "unit": "°F"}
